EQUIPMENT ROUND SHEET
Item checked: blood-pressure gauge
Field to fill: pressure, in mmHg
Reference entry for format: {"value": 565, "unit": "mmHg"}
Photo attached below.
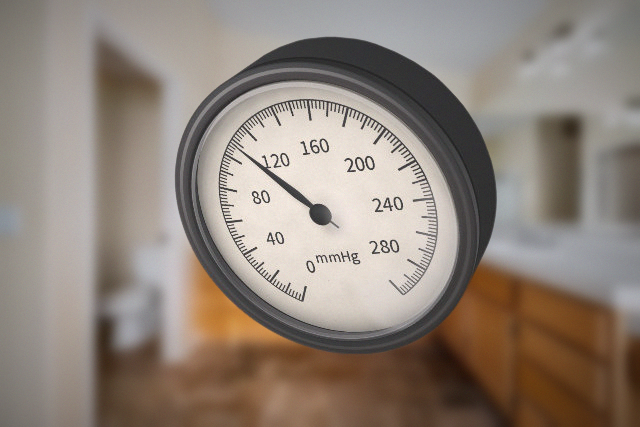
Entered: {"value": 110, "unit": "mmHg"}
